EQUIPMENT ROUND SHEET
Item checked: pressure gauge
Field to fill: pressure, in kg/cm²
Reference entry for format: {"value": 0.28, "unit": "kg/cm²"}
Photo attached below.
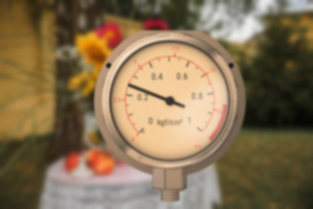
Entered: {"value": 0.25, "unit": "kg/cm²"}
